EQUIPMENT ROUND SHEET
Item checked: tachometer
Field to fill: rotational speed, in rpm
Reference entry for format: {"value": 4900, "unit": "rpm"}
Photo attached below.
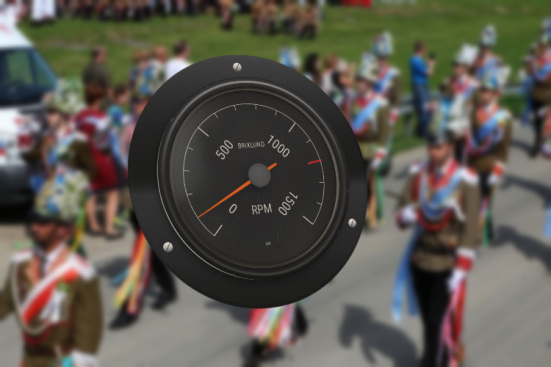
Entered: {"value": 100, "unit": "rpm"}
